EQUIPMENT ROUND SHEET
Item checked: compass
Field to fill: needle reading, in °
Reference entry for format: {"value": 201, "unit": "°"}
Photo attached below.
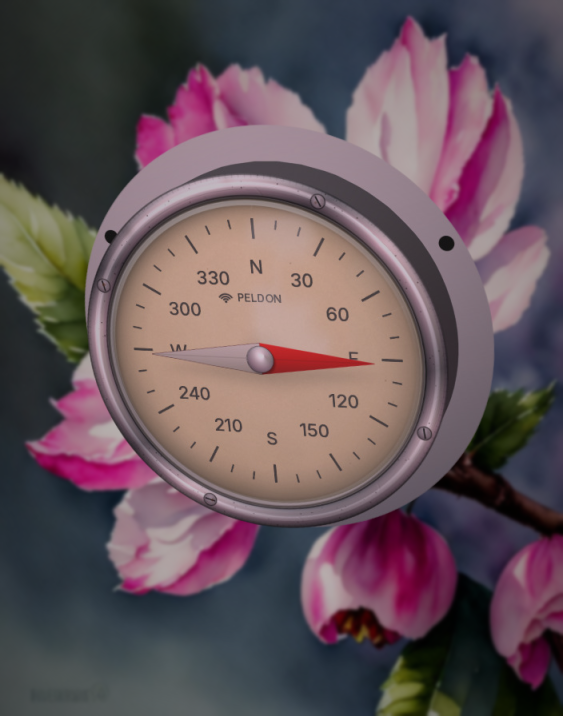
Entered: {"value": 90, "unit": "°"}
